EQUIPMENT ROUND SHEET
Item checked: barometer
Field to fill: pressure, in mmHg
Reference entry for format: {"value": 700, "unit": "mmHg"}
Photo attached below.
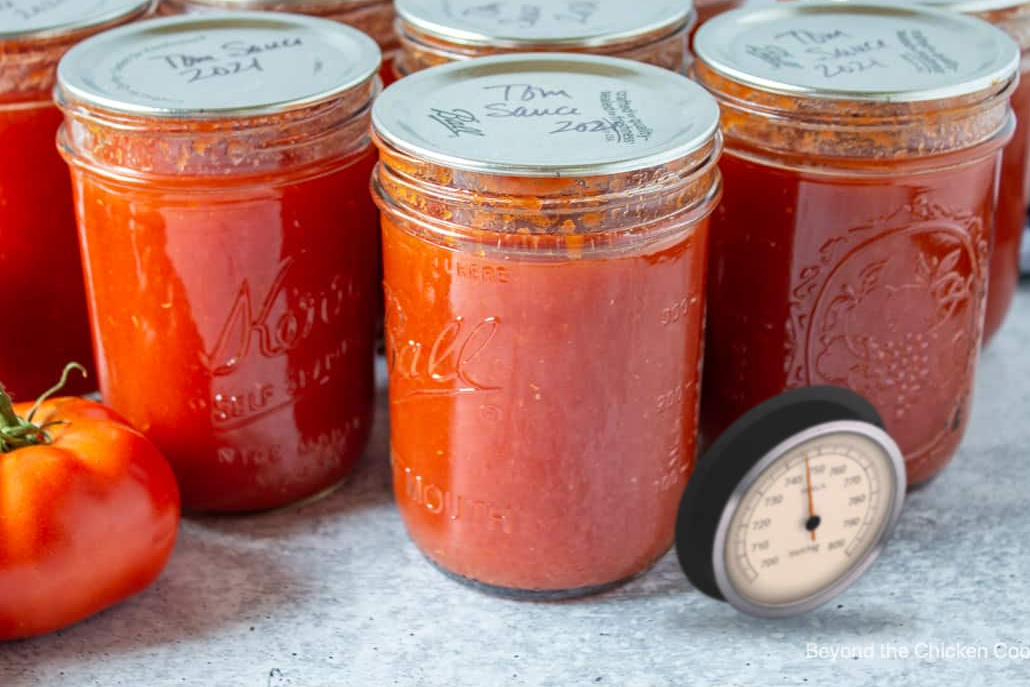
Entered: {"value": 745, "unit": "mmHg"}
